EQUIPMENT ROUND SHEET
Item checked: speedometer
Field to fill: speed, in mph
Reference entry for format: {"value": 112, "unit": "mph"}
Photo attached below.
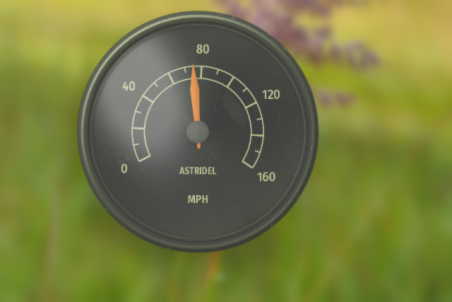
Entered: {"value": 75, "unit": "mph"}
